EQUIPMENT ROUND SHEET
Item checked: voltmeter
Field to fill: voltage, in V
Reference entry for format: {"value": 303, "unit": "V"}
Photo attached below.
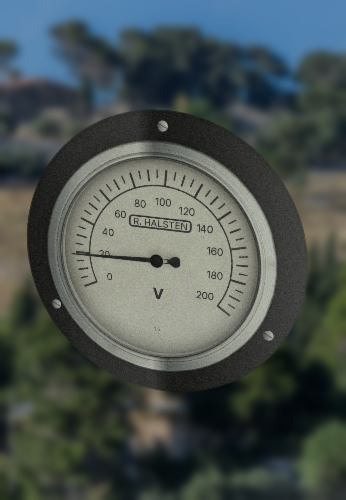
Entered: {"value": 20, "unit": "V"}
